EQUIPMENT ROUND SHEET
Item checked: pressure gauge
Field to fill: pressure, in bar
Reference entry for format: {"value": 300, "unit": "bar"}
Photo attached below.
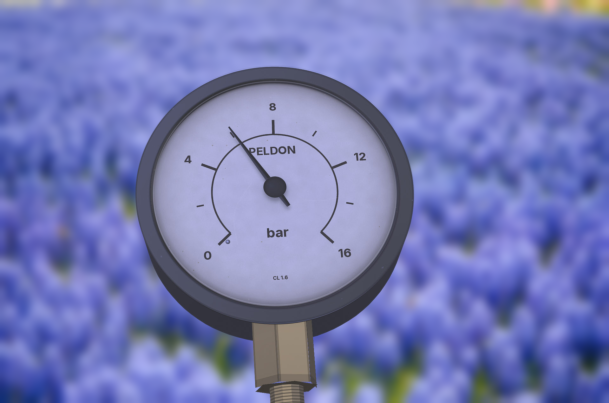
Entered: {"value": 6, "unit": "bar"}
